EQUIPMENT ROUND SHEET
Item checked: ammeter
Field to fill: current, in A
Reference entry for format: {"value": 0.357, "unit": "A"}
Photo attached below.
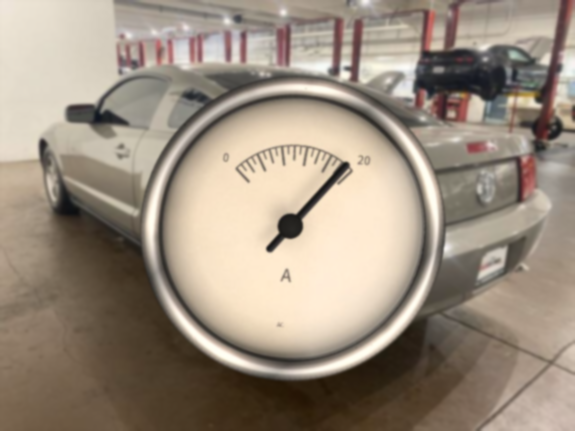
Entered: {"value": 19, "unit": "A"}
